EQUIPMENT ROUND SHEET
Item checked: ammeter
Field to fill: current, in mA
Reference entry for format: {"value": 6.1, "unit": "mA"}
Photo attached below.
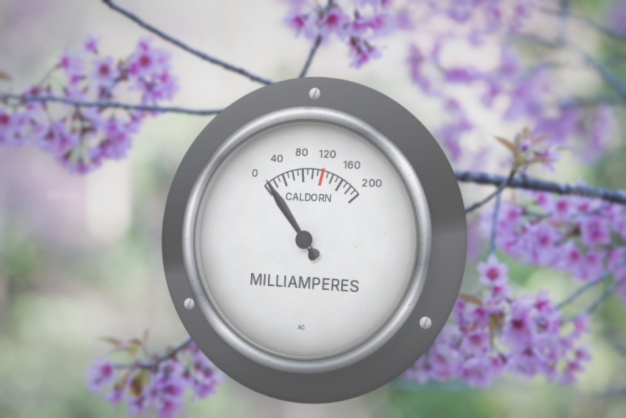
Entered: {"value": 10, "unit": "mA"}
